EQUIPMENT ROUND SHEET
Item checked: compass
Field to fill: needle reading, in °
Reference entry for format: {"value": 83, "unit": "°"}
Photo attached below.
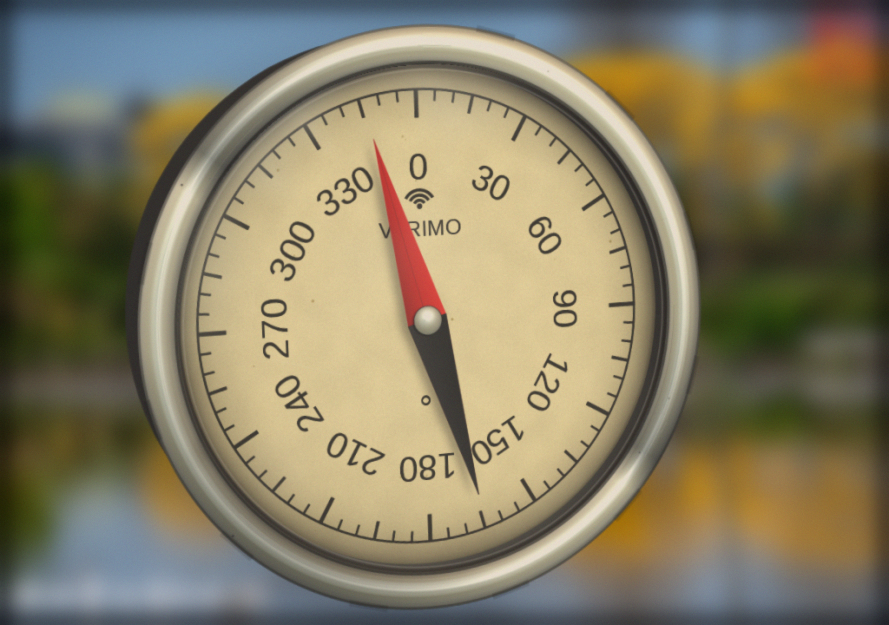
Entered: {"value": 345, "unit": "°"}
